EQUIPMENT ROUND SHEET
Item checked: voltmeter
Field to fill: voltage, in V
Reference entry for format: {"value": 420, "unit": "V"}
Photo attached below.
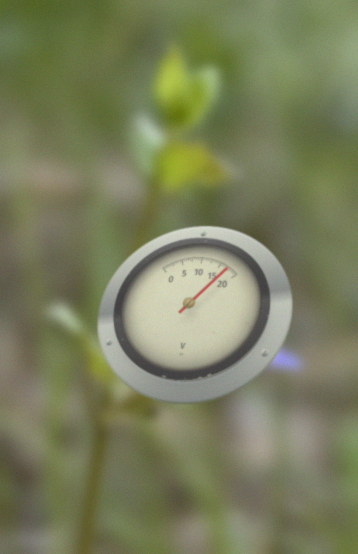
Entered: {"value": 17.5, "unit": "V"}
